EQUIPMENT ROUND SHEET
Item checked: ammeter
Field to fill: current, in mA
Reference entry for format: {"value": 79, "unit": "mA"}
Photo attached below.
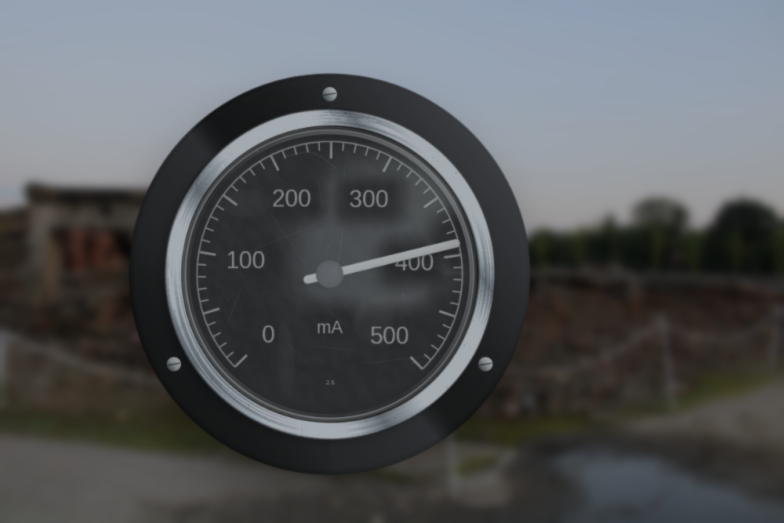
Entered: {"value": 390, "unit": "mA"}
